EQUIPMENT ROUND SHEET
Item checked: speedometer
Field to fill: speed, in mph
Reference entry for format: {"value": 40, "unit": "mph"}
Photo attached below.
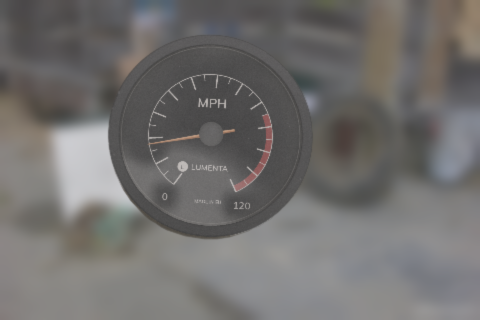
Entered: {"value": 17.5, "unit": "mph"}
